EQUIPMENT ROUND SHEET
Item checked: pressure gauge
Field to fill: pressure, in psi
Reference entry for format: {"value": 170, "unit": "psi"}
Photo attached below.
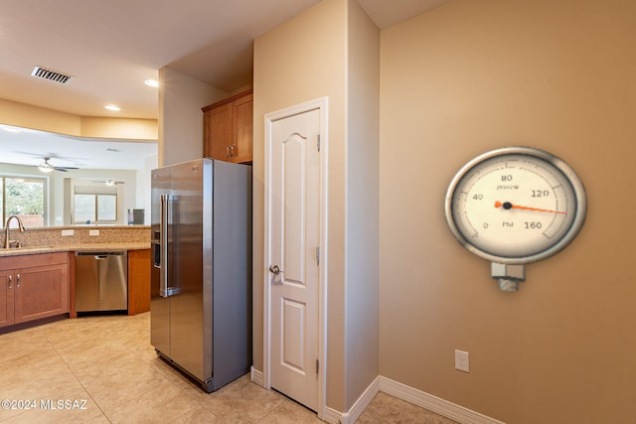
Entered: {"value": 140, "unit": "psi"}
